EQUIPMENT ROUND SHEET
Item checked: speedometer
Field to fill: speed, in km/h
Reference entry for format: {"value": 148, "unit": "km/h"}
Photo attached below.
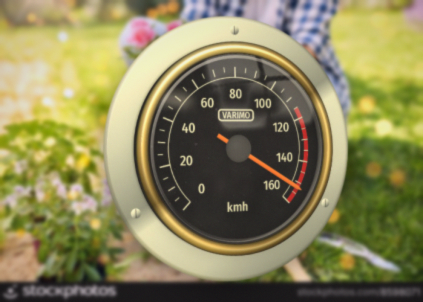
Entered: {"value": 152.5, "unit": "km/h"}
